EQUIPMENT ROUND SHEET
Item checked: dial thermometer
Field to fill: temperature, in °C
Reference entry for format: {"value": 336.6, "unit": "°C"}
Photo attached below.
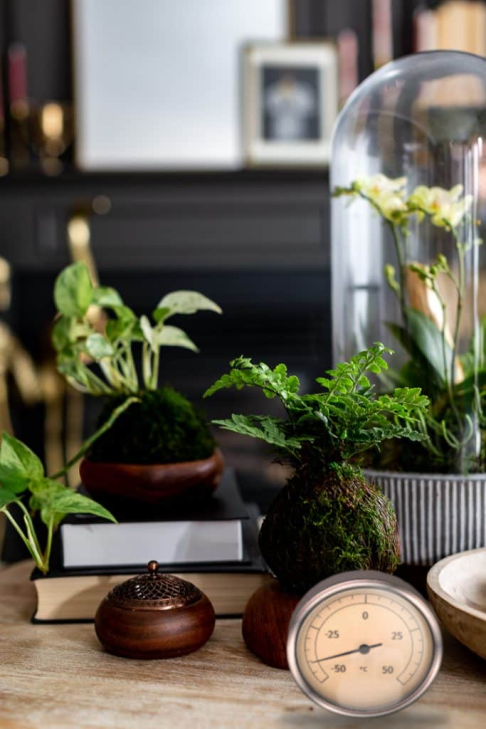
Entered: {"value": -40, "unit": "°C"}
